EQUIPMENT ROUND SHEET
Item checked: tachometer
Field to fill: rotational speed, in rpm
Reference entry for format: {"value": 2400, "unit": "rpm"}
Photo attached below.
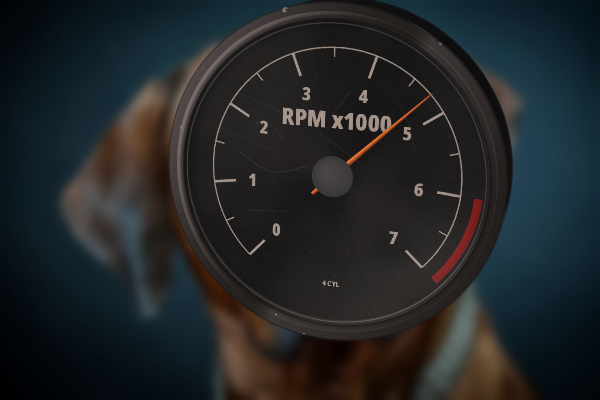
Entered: {"value": 4750, "unit": "rpm"}
